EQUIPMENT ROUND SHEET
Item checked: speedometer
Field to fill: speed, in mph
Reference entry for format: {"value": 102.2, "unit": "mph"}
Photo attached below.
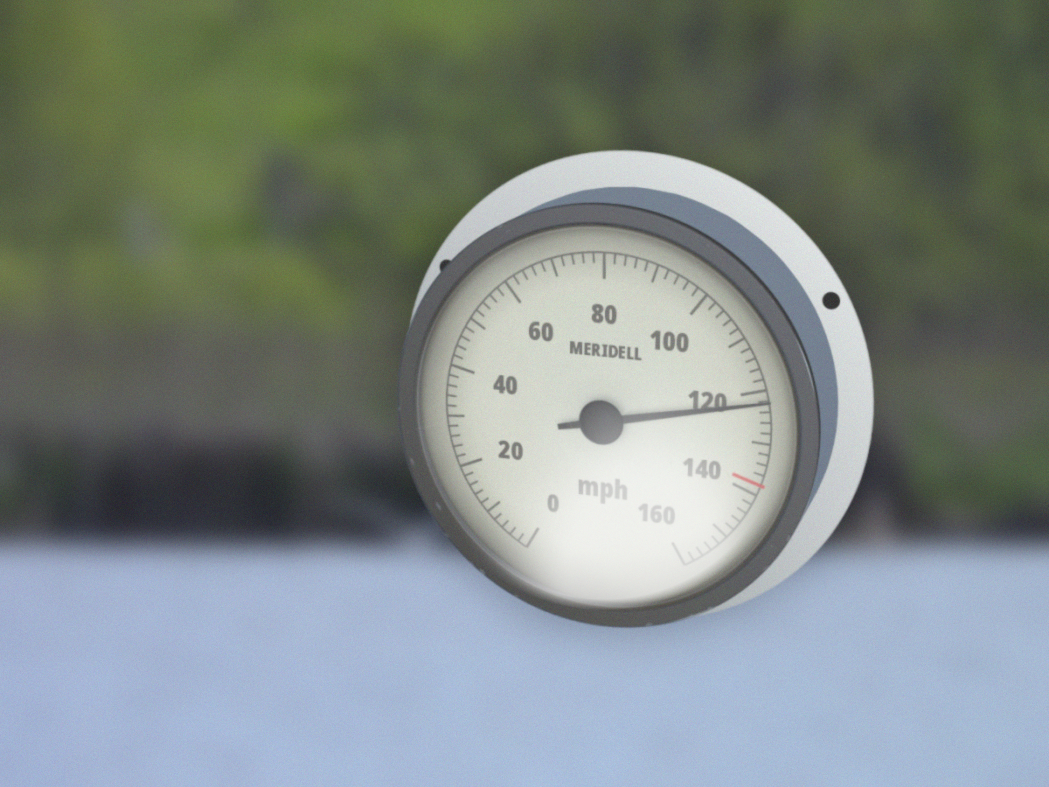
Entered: {"value": 122, "unit": "mph"}
